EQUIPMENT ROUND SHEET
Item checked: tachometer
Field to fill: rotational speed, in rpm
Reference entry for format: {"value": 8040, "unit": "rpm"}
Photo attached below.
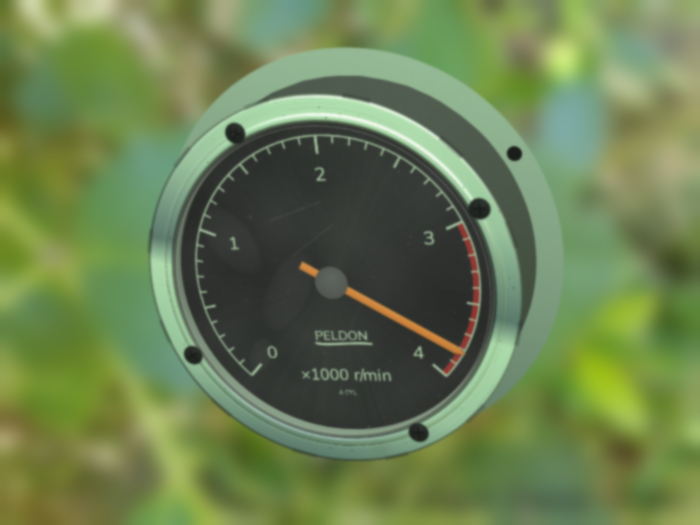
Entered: {"value": 3800, "unit": "rpm"}
